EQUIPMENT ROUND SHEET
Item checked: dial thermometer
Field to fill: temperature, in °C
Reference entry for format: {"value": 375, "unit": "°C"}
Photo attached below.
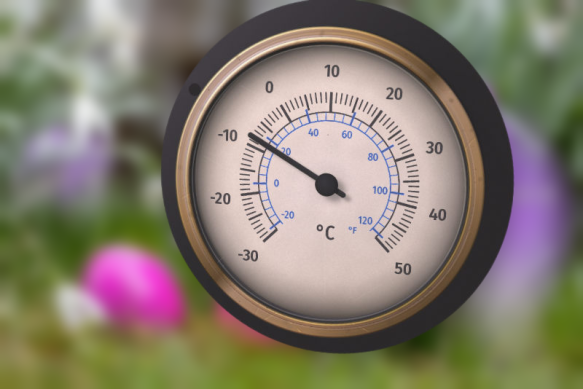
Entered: {"value": -8, "unit": "°C"}
